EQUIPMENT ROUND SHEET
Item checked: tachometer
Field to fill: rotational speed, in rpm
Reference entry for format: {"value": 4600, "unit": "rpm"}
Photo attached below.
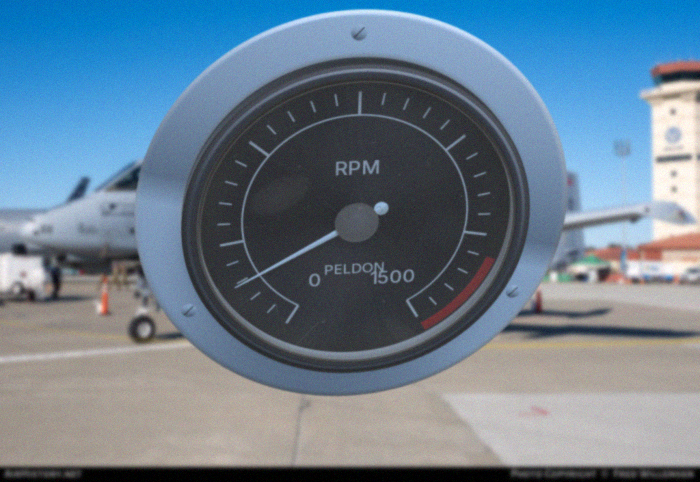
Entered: {"value": 150, "unit": "rpm"}
